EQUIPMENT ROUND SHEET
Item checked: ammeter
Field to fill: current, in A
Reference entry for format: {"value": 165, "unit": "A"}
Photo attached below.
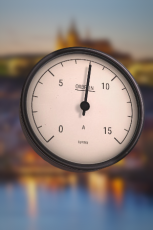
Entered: {"value": 8, "unit": "A"}
